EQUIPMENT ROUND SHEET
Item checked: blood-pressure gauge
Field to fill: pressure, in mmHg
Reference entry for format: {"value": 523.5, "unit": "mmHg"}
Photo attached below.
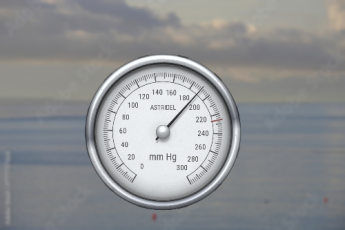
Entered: {"value": 190, "unit": "mmHg"}
